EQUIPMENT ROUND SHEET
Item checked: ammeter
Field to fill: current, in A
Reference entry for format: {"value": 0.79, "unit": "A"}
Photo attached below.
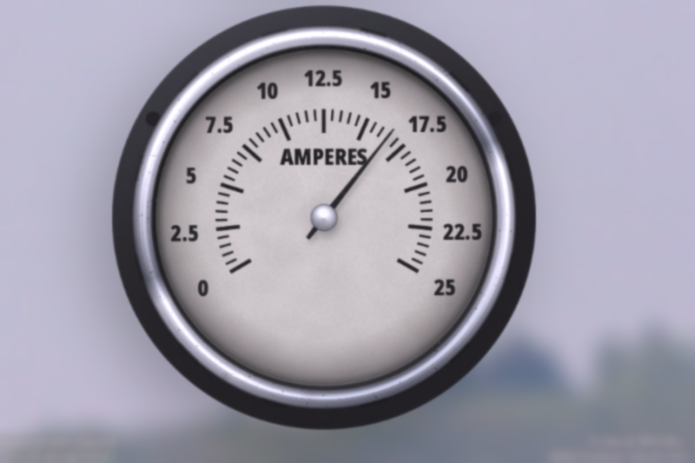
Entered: {"value": 16.5, "unit": "A"}
